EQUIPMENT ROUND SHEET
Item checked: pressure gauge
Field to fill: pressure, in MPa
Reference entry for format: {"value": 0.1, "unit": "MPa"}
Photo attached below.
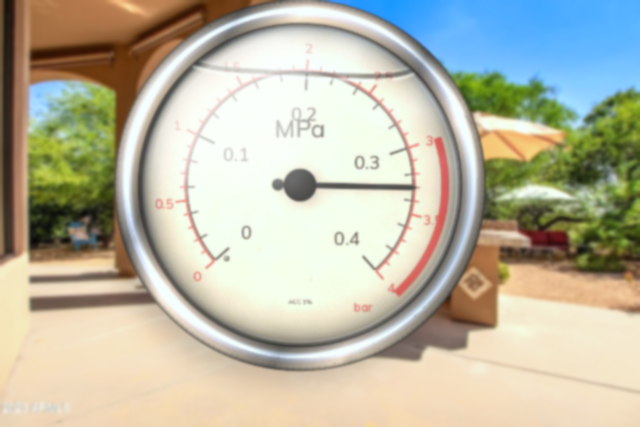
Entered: {"value": 0.33, "unit": "MPa"}
